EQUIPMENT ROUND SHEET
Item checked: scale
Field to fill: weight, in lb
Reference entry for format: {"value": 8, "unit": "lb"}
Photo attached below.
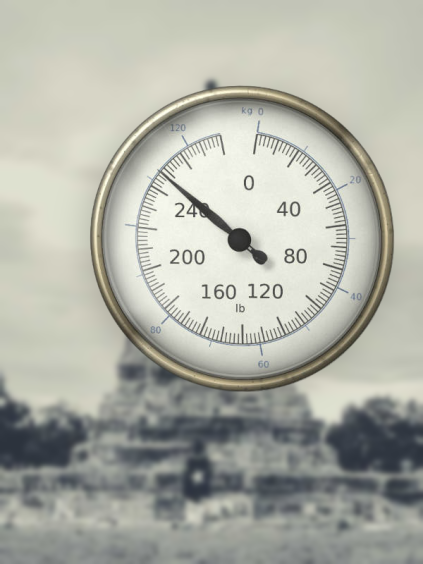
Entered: {"value": 248, "unit": "lb"}
